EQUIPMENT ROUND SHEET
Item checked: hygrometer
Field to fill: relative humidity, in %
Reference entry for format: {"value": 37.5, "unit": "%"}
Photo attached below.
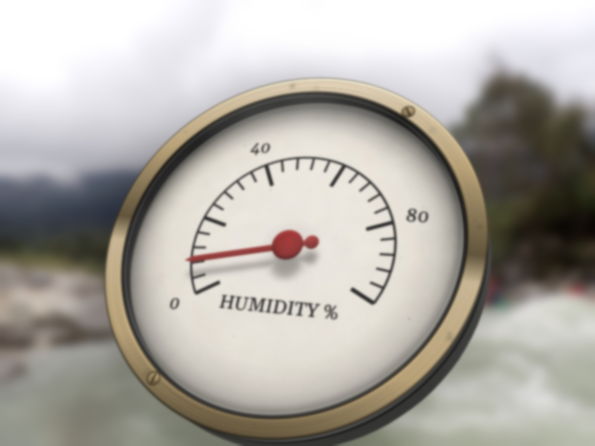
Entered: {"value": 8, "unit": "%"}
